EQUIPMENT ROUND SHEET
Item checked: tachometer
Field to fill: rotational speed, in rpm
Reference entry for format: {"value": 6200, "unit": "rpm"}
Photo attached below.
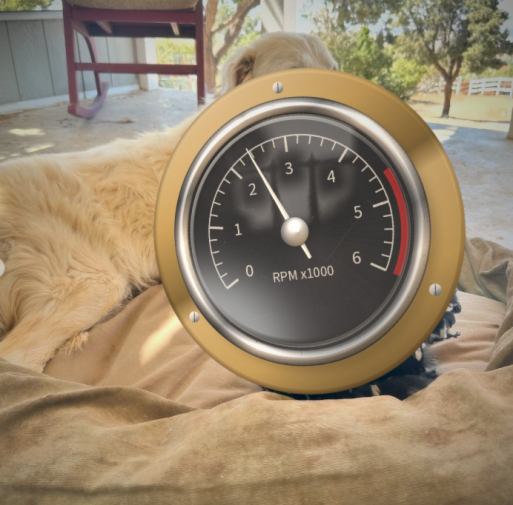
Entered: {"value": 2400, "unit": "rpm"}
